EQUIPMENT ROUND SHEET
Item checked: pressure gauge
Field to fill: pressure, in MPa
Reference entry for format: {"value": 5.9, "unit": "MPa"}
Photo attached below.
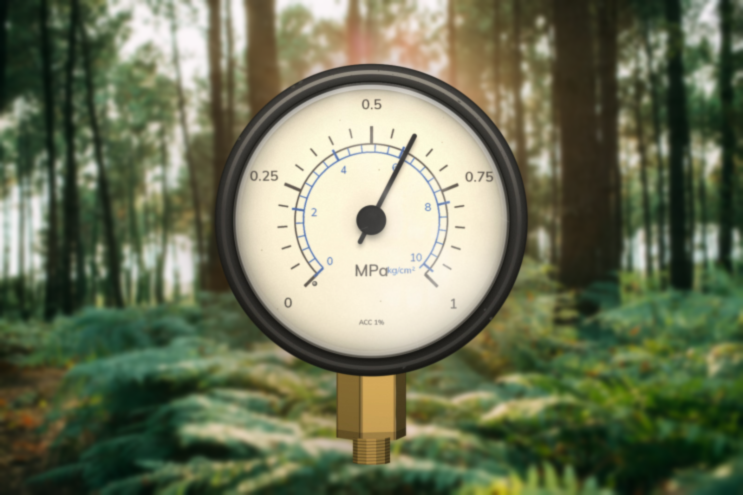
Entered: {"value": 0.6, "unit": "MPa"}
